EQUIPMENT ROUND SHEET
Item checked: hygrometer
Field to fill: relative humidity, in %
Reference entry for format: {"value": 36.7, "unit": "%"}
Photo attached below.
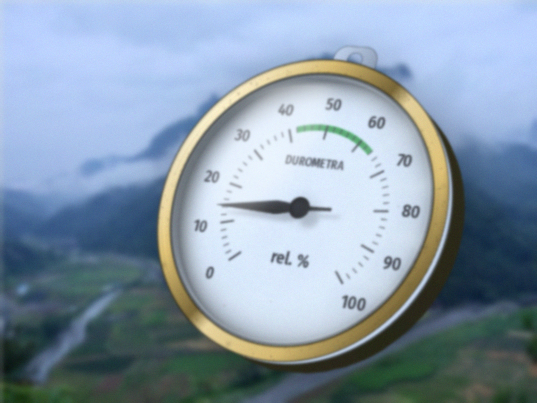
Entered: {"value": 14, "unit": "%"}
